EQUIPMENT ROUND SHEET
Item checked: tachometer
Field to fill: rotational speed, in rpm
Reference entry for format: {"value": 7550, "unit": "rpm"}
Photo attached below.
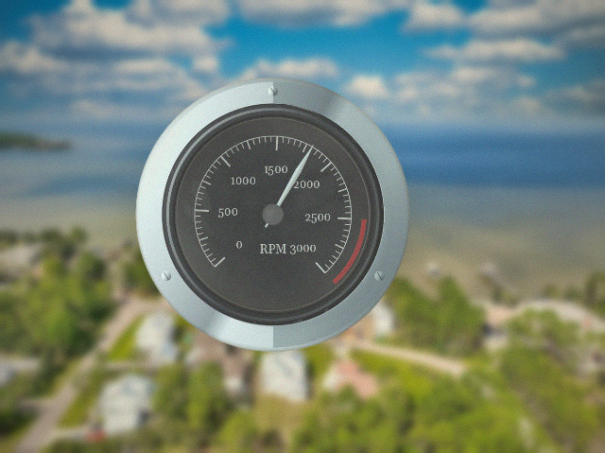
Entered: {"value": 1800, "unit": "rpm"}
